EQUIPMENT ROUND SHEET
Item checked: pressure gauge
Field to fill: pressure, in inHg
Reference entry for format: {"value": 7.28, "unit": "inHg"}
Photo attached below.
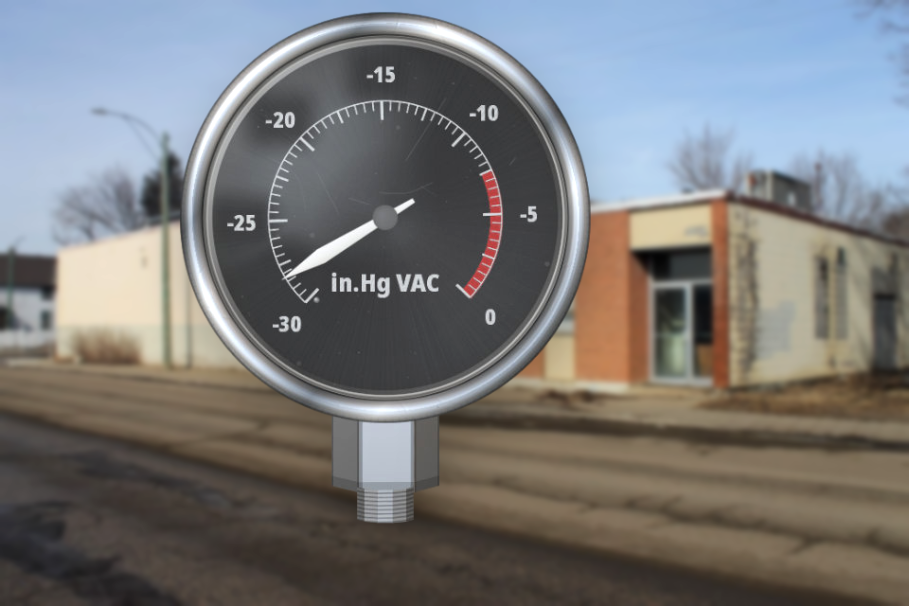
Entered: {"value": -28.25, "unit": "inHg"}
